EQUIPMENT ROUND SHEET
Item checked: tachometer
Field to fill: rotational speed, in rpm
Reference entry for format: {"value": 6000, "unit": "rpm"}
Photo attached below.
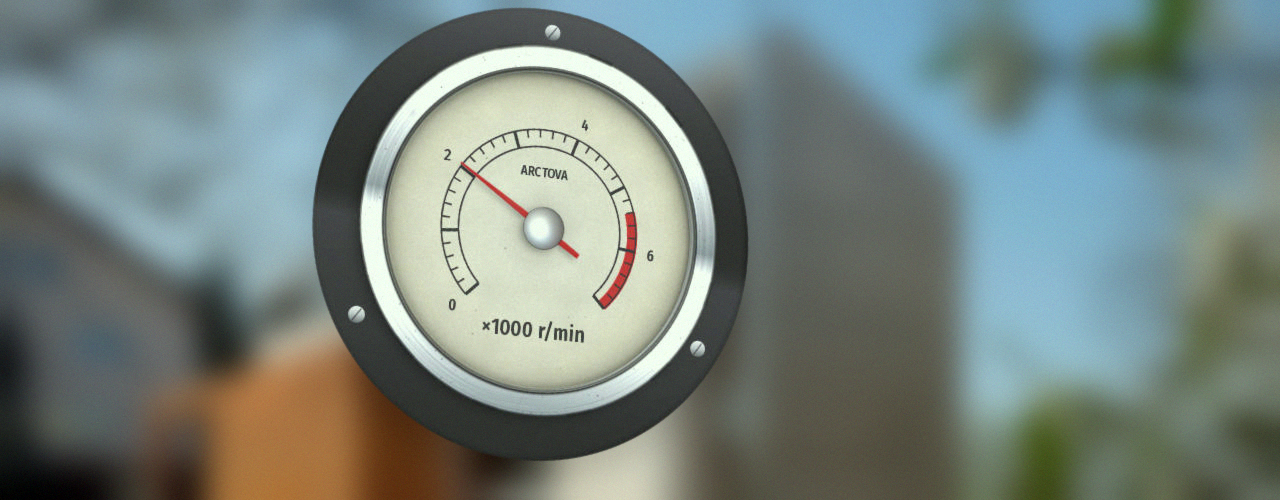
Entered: {"value": 2000, "unit": "rpm"}
